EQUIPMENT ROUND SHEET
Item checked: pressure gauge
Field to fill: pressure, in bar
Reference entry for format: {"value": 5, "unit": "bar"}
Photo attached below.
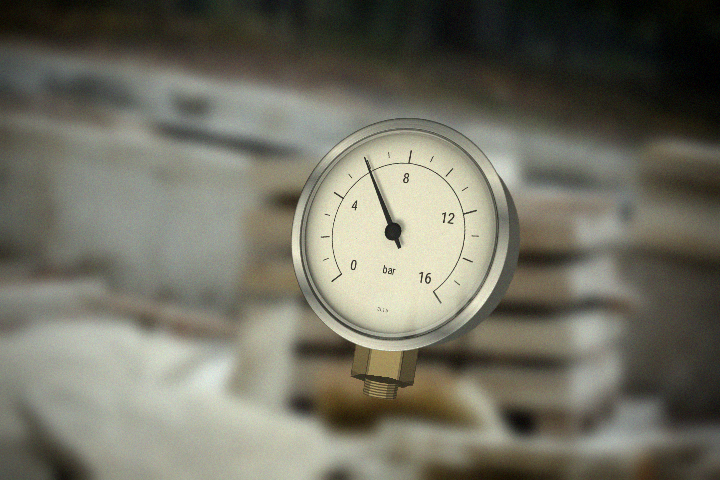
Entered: {"value": 6, "unit": "bar"}
